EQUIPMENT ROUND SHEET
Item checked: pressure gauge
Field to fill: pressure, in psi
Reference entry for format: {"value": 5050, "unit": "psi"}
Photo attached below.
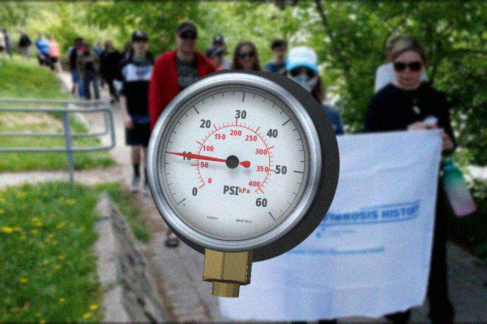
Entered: {"value": 10, "unit": "psi"}
